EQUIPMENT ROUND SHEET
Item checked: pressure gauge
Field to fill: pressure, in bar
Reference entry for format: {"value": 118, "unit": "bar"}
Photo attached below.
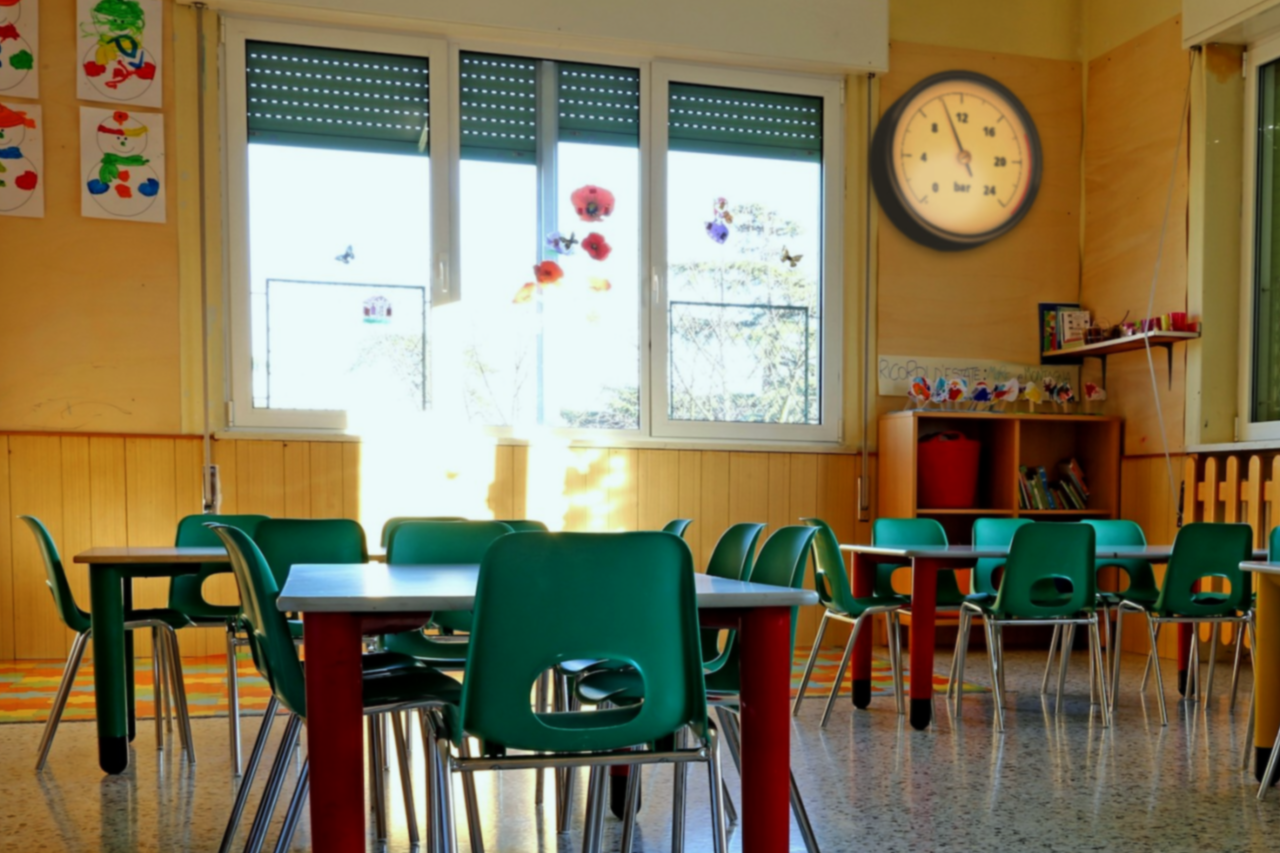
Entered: {"value": 10, "unit": "bar"}
